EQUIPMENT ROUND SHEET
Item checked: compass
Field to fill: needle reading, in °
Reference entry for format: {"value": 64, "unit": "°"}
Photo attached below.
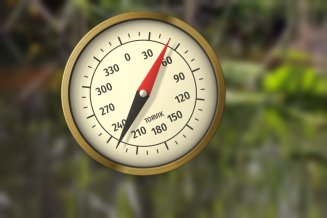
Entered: {"value": 50, "unit": "°"}
